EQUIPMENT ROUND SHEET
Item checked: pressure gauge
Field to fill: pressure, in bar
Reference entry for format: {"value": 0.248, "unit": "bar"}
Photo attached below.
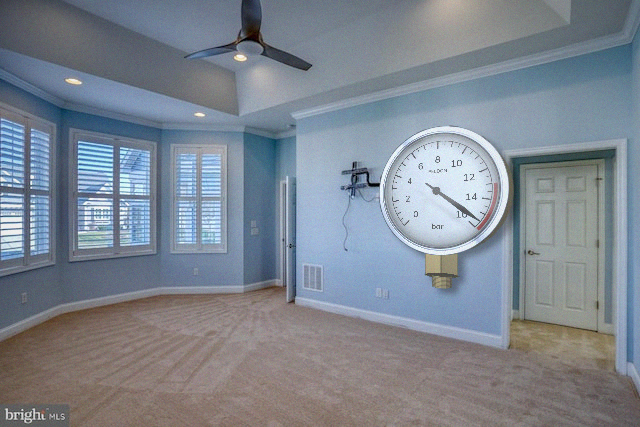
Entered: {"value": 15.5, "unit": "bar"}
